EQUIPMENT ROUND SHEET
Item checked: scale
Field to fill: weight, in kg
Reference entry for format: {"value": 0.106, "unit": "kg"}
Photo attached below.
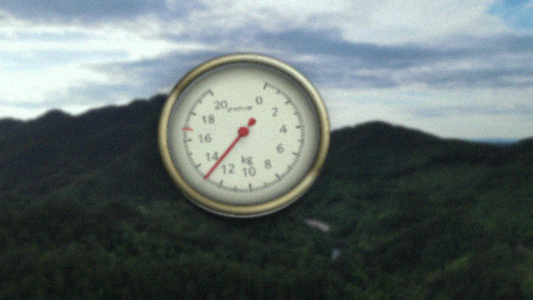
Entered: {"value": 13, "unit": "kg"}
